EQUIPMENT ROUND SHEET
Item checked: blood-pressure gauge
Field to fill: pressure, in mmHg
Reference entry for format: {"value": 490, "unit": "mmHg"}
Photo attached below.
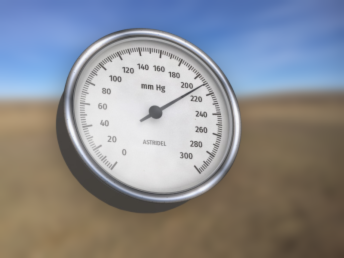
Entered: {"value": 210, "unit": "mmHg"}
